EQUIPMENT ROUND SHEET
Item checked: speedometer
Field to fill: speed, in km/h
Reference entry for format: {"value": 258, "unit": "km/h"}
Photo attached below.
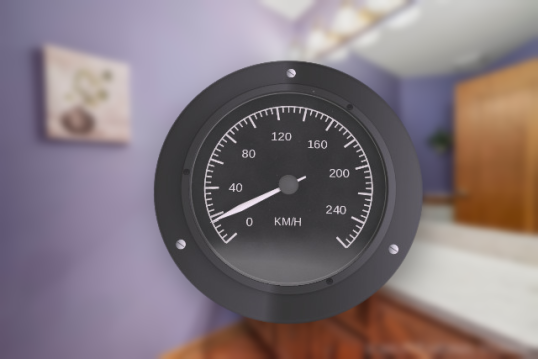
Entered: {"value": 16, "unit": "km/h"}
